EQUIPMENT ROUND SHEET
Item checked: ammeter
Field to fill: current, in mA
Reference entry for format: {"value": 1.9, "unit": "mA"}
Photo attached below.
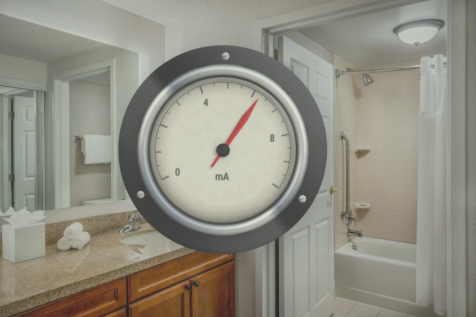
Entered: {"value": 6.25, "unit": "mA"}
